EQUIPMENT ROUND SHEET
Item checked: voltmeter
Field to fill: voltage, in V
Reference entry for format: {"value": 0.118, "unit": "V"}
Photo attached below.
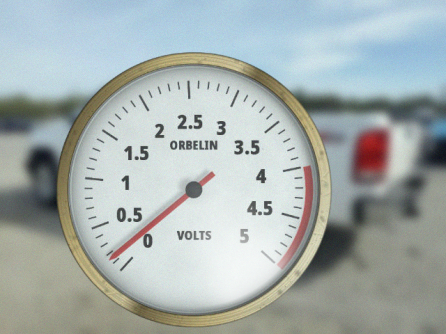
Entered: {"value": 0.15, "unit": "V"}
